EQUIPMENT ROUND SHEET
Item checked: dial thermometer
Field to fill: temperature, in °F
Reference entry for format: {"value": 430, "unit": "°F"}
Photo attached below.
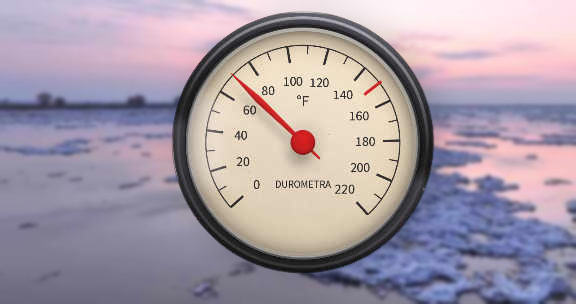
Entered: {"value": 70, "unit": "°F"}
